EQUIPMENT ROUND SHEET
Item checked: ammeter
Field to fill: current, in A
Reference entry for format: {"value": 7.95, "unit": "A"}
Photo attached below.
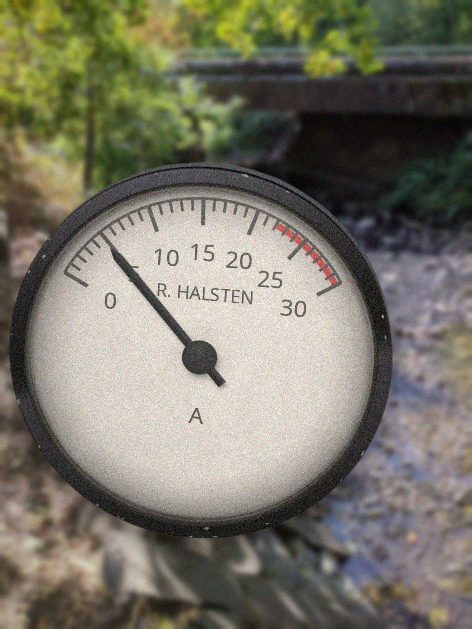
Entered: {"value": 5, "unit": "A"}
